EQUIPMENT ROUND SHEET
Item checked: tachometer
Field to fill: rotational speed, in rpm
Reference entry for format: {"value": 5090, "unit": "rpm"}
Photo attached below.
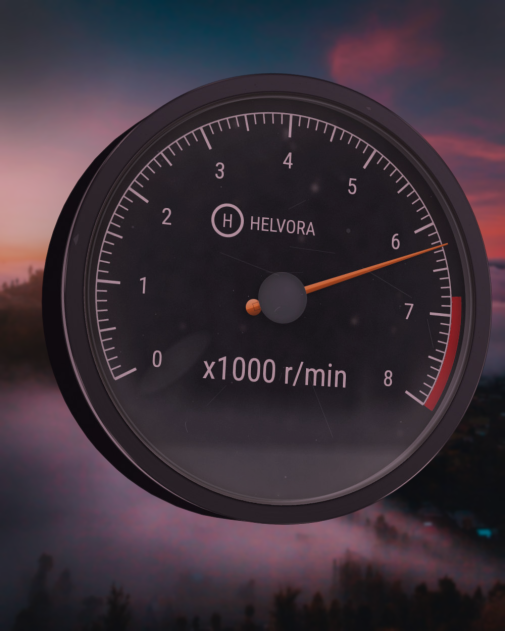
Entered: {"value": 6250, "unit": "rpm"}
